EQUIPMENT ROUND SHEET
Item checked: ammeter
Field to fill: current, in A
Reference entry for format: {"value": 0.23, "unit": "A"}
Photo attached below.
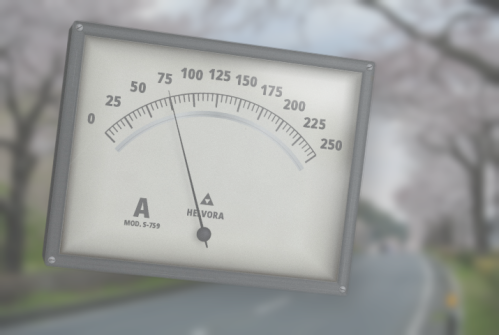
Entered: {"value": 75, "unit": "A"}
